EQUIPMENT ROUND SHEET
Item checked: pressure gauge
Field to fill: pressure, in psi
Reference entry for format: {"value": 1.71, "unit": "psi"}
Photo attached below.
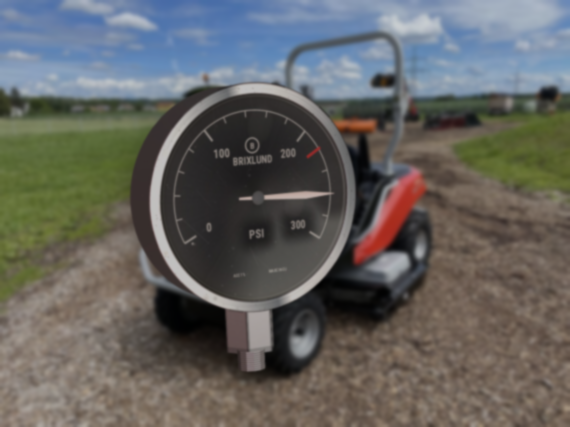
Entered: {"value": 260, "unit": "psi"}
